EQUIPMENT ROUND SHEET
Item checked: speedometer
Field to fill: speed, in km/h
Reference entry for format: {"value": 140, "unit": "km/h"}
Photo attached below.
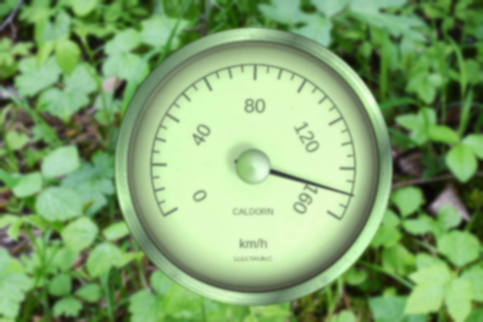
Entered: {"value": 150, "unit": "km/h"}
